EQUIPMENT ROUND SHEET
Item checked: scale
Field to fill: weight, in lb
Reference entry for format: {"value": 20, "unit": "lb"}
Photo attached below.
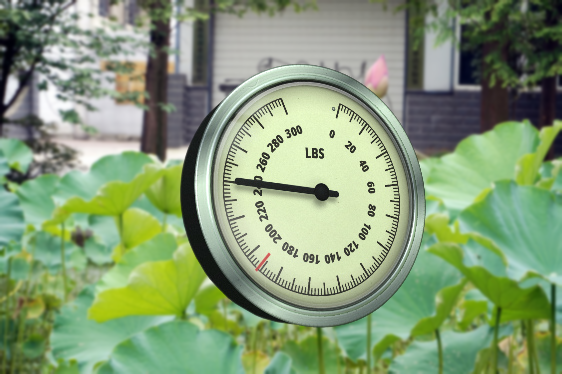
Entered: {"value": 240, "unit": "lb"}
